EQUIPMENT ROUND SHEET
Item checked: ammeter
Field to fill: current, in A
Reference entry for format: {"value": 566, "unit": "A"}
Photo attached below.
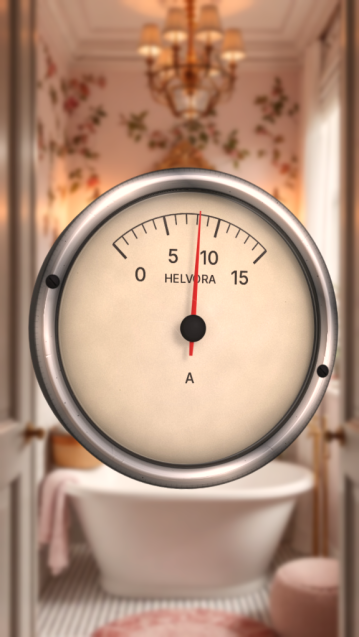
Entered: {"value": 8, "unit": "A"}
